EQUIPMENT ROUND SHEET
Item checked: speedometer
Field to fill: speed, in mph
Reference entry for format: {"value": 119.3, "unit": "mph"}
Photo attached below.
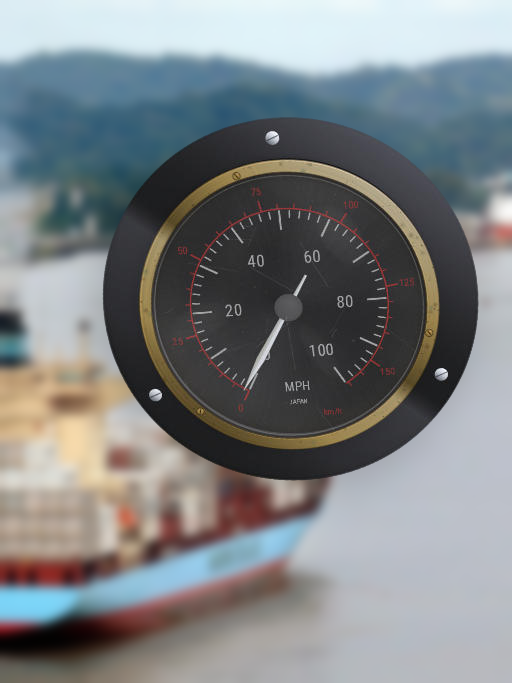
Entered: {"value": 1, "unit": "mph"}
